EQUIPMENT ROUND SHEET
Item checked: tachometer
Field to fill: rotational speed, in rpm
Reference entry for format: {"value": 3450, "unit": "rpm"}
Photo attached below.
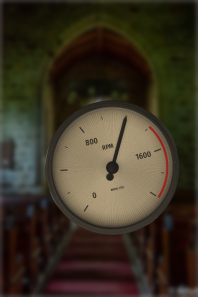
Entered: {"value": 1200, "unit": "rpm"}
